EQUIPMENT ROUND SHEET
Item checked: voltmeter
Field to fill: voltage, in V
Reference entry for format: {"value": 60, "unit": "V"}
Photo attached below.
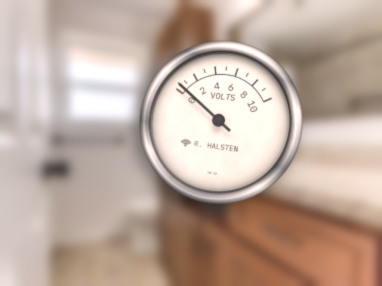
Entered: {"value": 0.5, "unit": "V"}
